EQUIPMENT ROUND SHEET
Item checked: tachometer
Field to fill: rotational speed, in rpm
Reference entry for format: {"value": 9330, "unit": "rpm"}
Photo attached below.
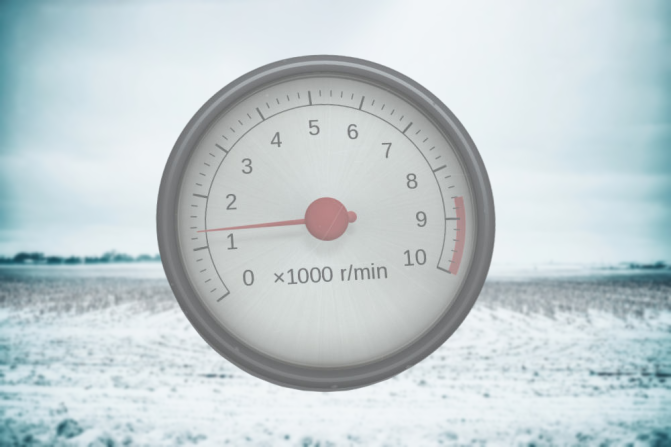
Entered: {"value": 1300, "unit": "rpm"}
